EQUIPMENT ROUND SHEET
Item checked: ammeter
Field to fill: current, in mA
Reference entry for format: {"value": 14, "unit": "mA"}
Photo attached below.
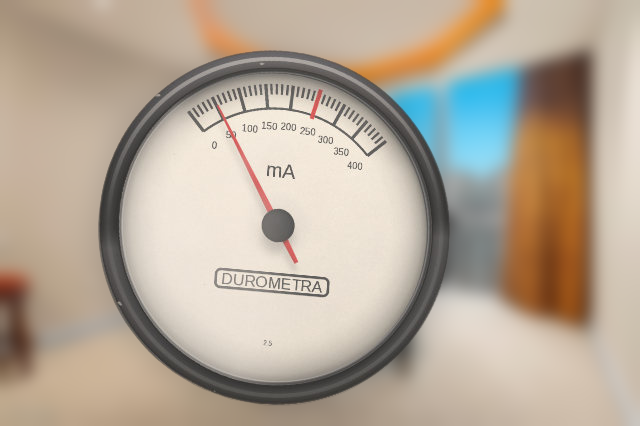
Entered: {"value": 50, "unit": "mA"}
